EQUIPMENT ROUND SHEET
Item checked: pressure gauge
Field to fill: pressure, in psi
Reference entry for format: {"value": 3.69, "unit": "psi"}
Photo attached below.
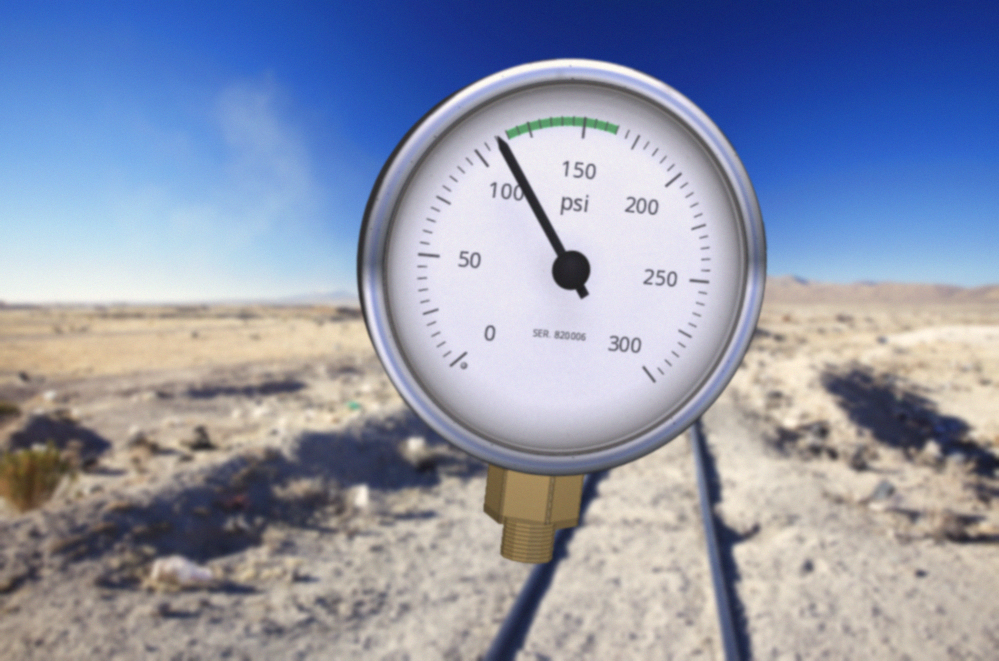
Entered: {"value": 110, "unit": "psi"}
